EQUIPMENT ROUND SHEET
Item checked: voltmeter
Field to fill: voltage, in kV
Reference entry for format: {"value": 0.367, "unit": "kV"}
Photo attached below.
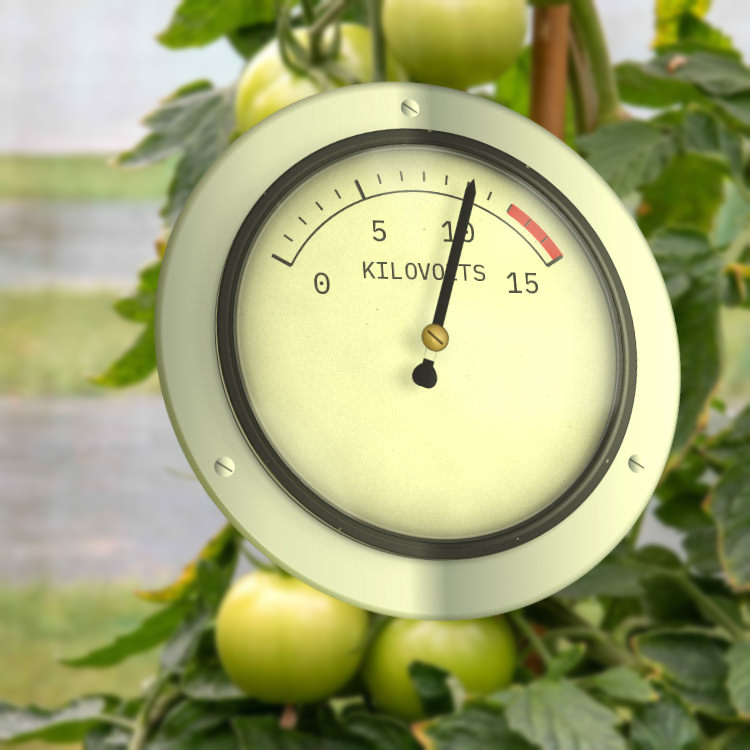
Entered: {"value": 10, "unit": "kV"}
